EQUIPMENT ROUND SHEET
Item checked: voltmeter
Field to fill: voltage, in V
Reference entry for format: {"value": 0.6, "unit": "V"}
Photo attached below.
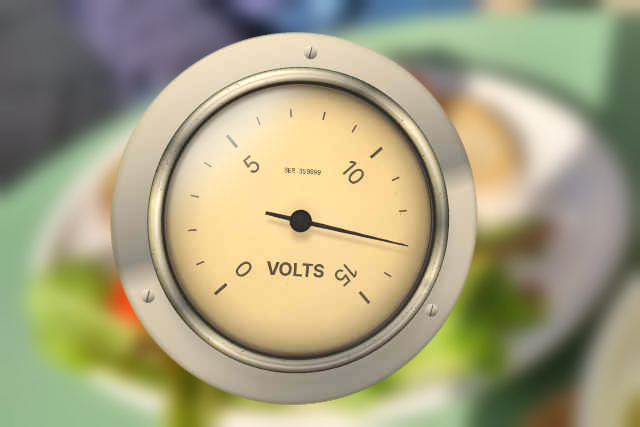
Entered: {"value": 13, "unit": "V"}
